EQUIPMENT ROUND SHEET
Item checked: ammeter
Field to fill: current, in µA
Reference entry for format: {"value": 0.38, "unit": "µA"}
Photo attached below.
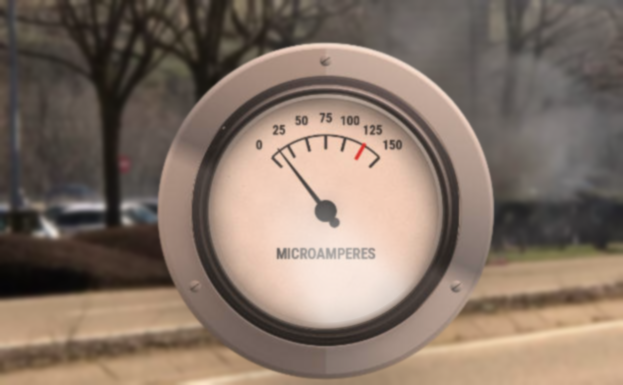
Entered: {"value": 12.5, "unit": "µA"}
